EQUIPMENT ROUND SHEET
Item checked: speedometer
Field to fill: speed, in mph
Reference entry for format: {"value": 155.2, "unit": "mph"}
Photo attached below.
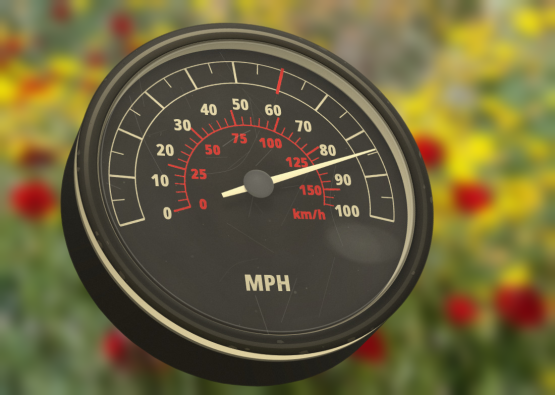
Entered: {"value": 85, "unit": "mph"}
